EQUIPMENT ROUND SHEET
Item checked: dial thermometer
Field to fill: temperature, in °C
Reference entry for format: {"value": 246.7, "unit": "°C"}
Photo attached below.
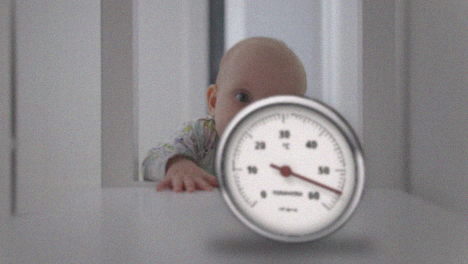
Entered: {"value": 55, "unit": "°C"}
